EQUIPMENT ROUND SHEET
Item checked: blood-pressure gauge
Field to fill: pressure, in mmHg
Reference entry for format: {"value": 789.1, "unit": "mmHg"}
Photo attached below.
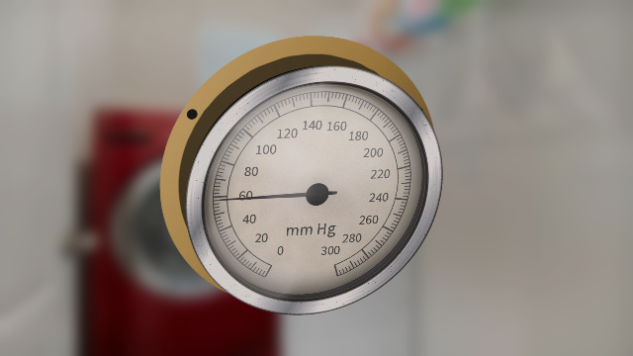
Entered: {"value": 60, "unit": "mmHg"}
